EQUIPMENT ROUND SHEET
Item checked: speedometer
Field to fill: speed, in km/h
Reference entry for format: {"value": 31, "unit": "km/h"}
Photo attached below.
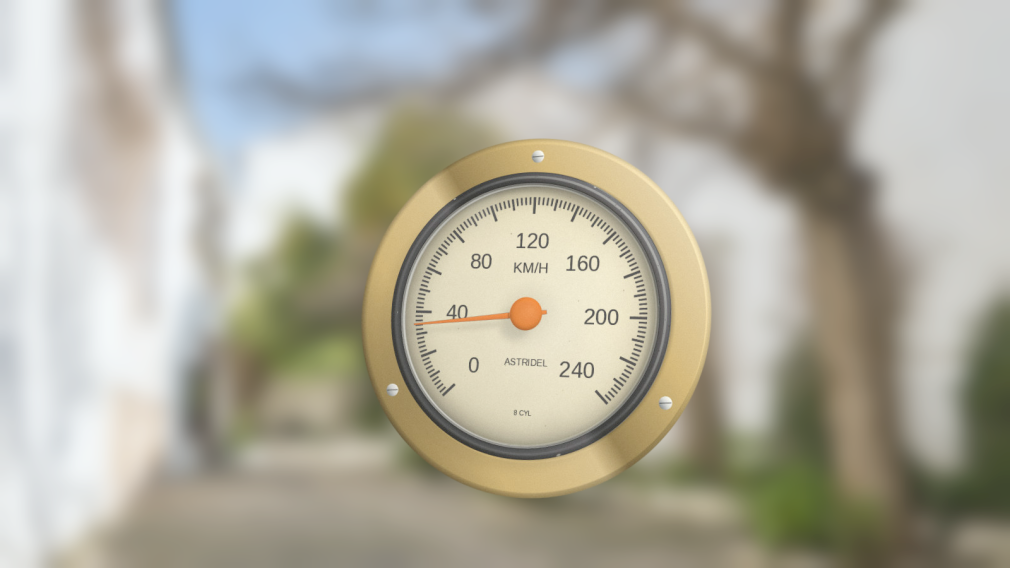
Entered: {"value": 34, "unit": "km/h"}
